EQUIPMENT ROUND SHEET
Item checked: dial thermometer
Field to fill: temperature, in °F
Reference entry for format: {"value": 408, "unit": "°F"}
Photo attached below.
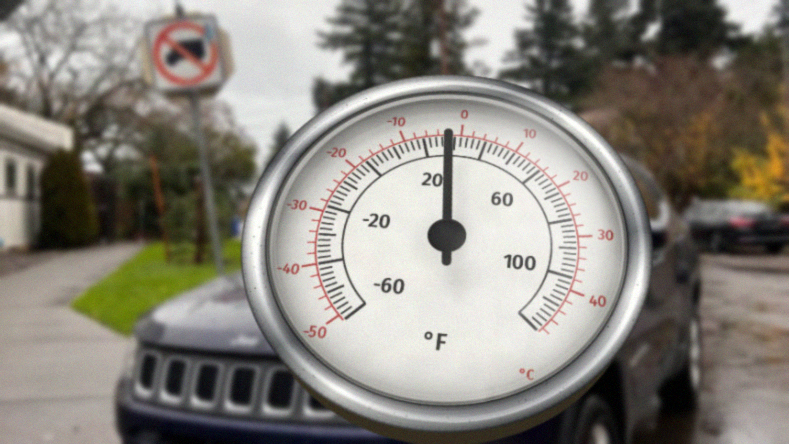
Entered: {"value": 28, "unit": "°F"}
